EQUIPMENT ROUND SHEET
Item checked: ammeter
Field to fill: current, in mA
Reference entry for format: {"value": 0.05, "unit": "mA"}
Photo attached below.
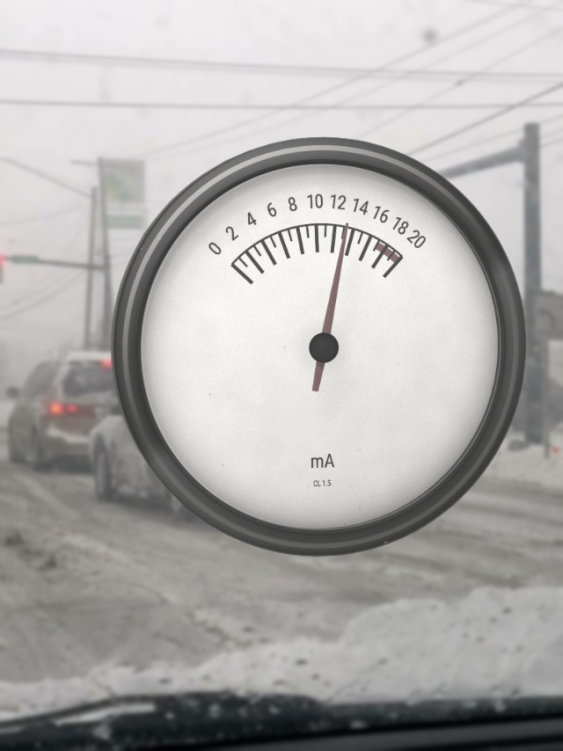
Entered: {"value": 13, "unit": "mA"}
